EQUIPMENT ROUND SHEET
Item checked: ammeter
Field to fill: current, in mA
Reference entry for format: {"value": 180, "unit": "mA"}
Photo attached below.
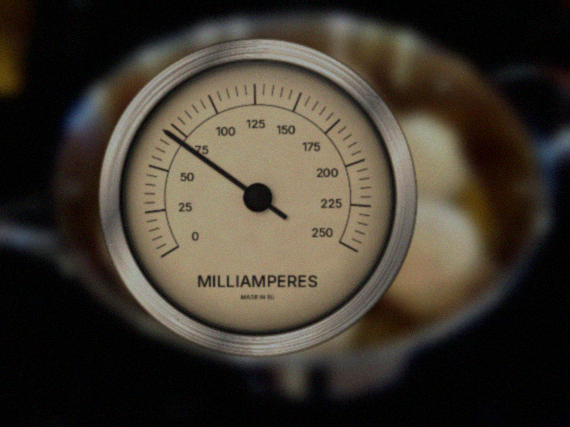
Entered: {"value": 70, "unit": "mA"}
